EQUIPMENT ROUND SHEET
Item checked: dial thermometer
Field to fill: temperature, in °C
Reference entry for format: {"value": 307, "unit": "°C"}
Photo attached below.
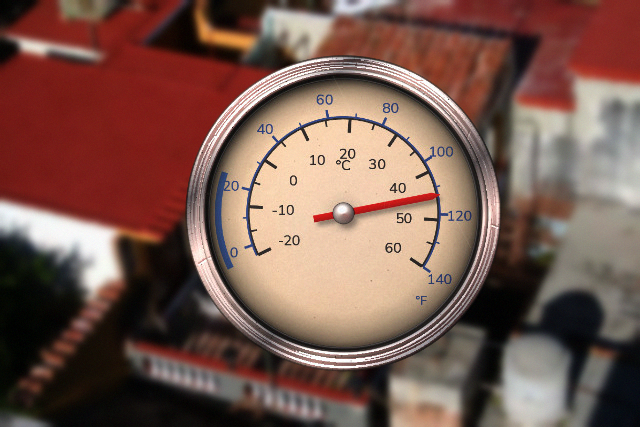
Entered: {"value": 45, "unit": "°C"}
